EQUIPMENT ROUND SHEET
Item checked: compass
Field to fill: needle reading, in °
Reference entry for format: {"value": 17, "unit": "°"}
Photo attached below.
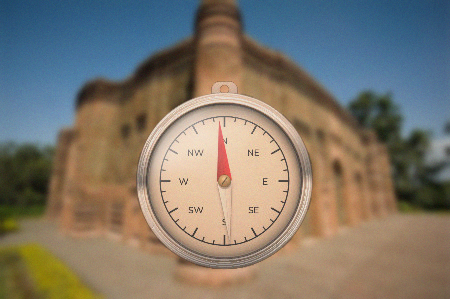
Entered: {"value": 355, "unit": "°"}
